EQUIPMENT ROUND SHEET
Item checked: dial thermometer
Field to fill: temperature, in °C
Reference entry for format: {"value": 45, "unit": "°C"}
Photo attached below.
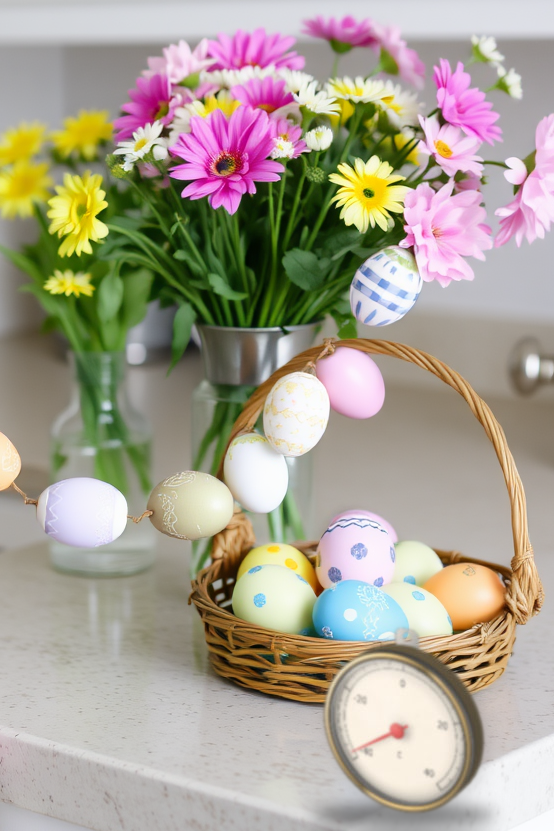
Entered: {"value": -38, "unit": "°C"}
